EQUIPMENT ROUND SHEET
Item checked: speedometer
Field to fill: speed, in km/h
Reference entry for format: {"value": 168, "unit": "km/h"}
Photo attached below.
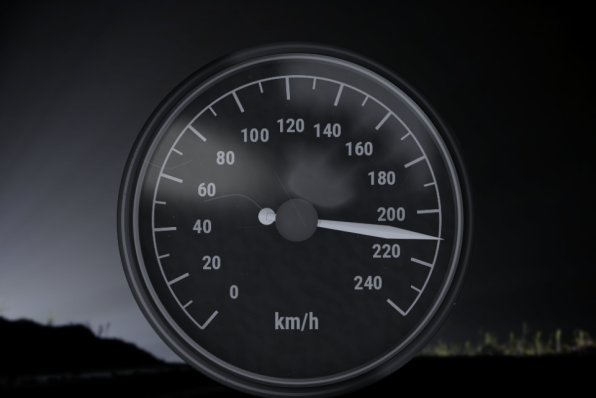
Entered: {"value": 210, "unit": "km/h"}
